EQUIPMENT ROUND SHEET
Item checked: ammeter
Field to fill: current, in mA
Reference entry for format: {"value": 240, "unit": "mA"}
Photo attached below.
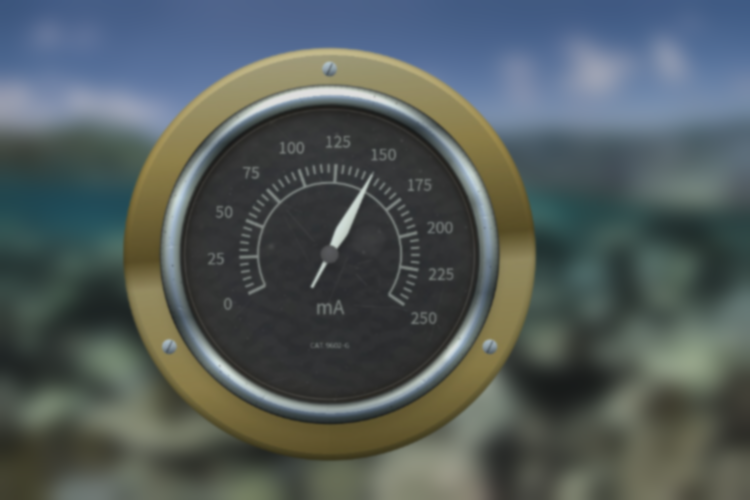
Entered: {"value": 150, "unit": "mA"}
